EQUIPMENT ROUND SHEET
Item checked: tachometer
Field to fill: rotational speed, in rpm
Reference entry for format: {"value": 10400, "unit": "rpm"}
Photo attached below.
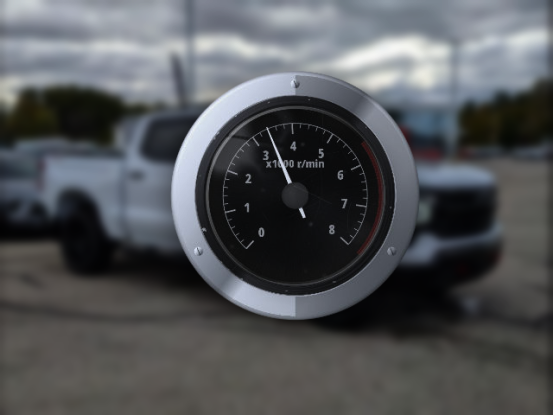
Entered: {"value": 3400, "unit": "rpm"}
